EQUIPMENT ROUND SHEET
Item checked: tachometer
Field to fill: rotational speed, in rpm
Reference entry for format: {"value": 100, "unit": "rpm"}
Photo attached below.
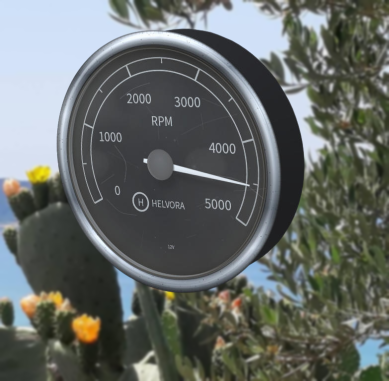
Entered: {"value": 4500, "unit": "rpm"}
